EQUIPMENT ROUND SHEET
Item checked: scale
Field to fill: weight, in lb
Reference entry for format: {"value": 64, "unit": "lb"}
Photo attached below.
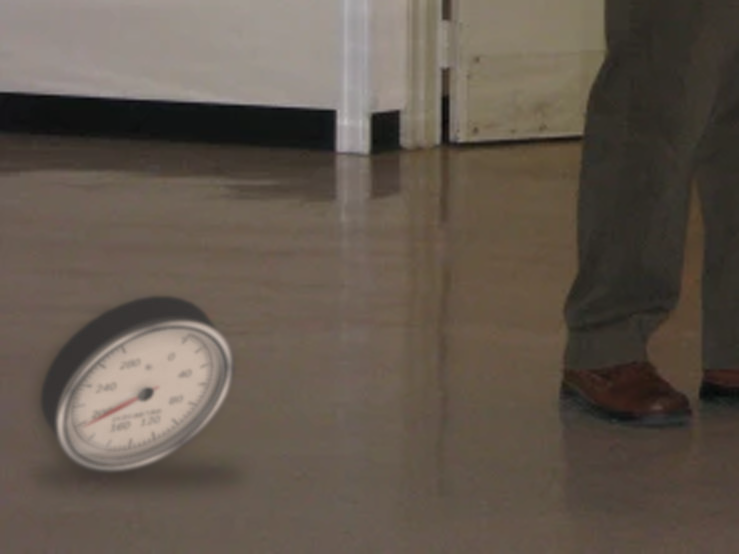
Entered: {"value": 200, "unit": "lb"}
